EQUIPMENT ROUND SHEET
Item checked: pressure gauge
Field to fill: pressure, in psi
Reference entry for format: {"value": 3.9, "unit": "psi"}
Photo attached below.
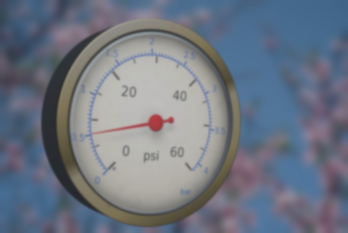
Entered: {"value": 7.5, "unit": "psi"}
